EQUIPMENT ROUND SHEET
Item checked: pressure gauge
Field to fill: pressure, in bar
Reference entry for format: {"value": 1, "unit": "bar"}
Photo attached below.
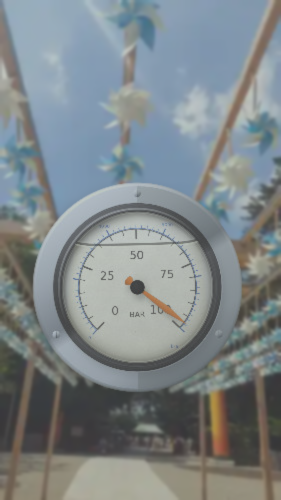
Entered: {"value": 97.5, "unit": "bar"}
